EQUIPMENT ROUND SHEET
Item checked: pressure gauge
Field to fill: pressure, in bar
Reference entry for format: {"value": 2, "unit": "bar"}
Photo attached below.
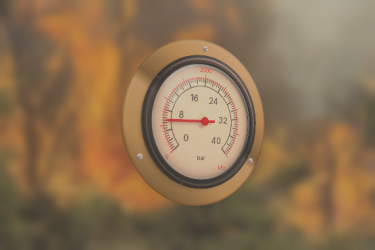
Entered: {"value": 6, "unit": "bar"}
